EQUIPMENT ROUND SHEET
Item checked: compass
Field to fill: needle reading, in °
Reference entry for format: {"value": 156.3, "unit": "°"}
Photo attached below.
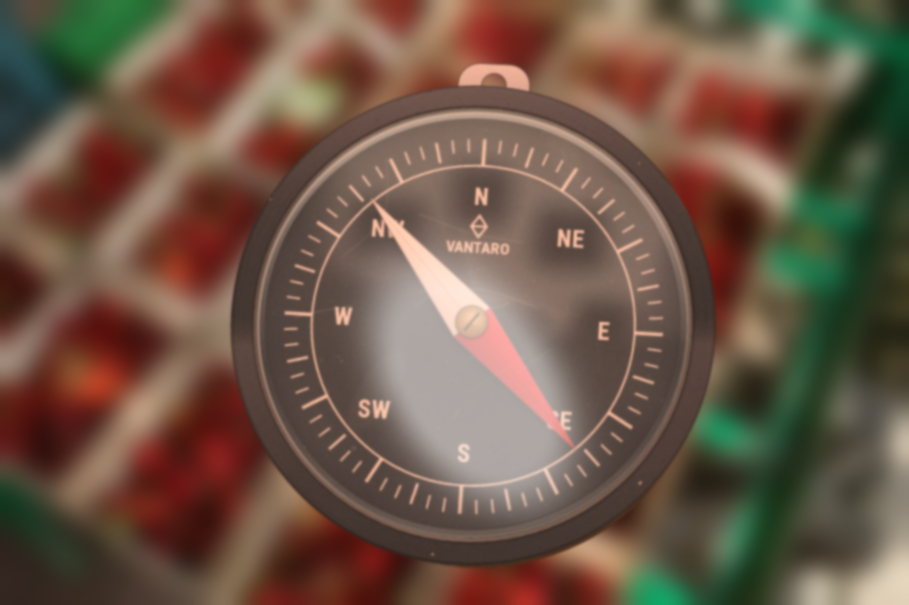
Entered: {"value": 137.5, "unit": "°"}
